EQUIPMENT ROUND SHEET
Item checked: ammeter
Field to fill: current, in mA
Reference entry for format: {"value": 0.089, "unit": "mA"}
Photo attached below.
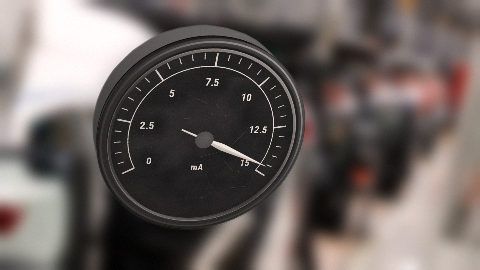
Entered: {"value": 14.5, "unit": "mA"}
